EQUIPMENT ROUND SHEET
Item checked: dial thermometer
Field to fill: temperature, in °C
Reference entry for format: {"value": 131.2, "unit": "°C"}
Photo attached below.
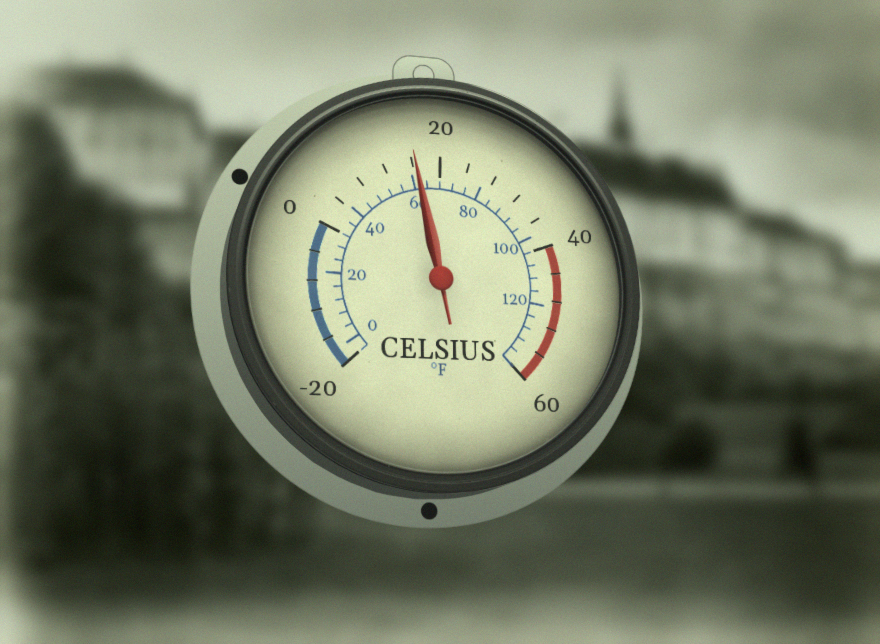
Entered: {"value": 16, "unit": "°C"}
